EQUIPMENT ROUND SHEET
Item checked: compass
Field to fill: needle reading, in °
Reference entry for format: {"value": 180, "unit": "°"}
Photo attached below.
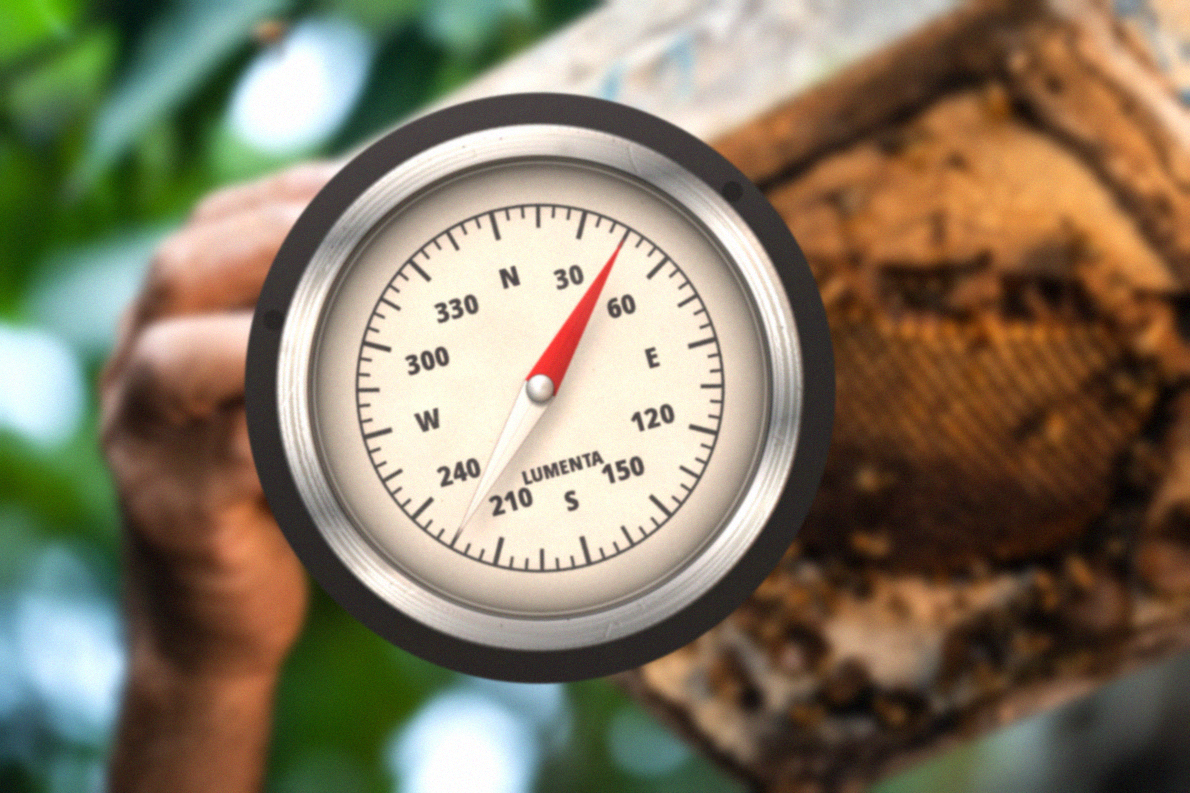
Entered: {"value": 45, "unit": "°"}
